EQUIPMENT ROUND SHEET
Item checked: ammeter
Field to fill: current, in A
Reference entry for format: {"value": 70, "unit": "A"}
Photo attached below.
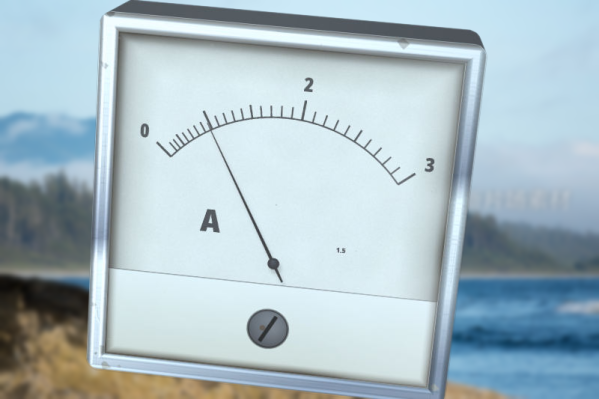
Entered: {"value": 1, "unit": "A"}
